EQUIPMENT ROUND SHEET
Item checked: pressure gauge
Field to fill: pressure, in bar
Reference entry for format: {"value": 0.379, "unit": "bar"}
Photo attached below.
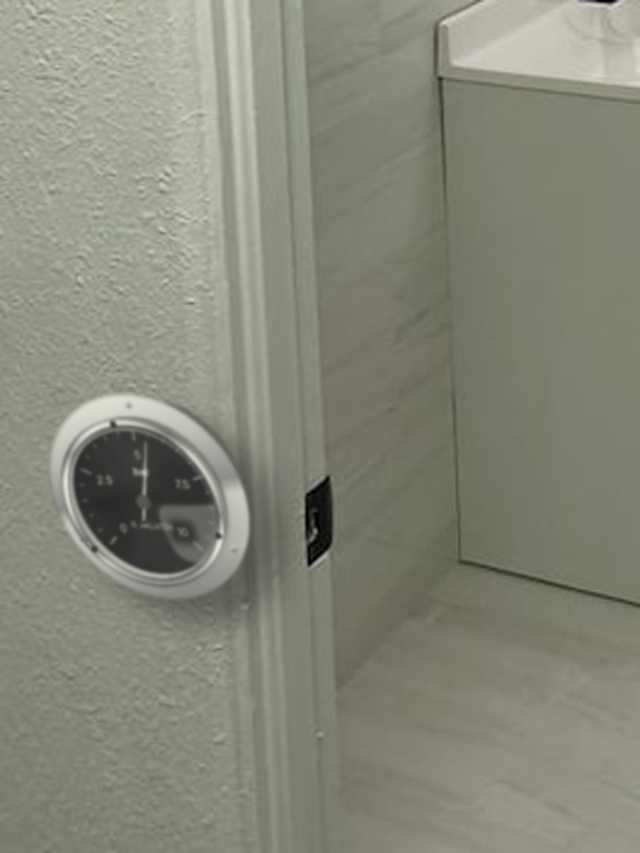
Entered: {"value": 5.5, "unit": "bar"}
